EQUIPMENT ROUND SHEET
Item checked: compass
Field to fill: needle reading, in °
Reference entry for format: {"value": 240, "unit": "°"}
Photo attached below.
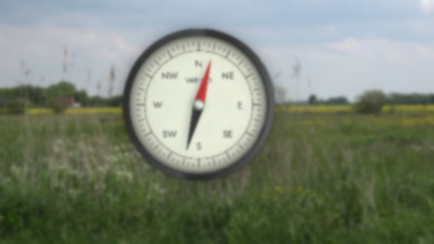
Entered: {"value": 15, "unit": "°"}
